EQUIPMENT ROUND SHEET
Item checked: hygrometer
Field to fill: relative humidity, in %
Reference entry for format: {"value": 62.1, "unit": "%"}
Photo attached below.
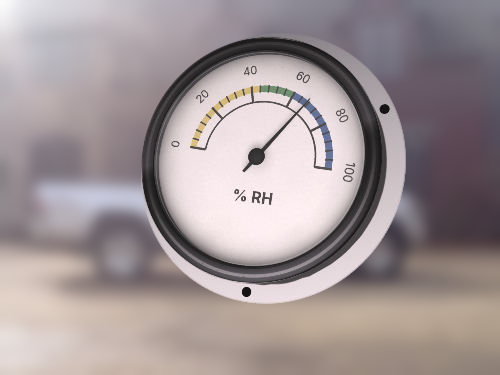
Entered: {"value": 68, "unit": "%"}
